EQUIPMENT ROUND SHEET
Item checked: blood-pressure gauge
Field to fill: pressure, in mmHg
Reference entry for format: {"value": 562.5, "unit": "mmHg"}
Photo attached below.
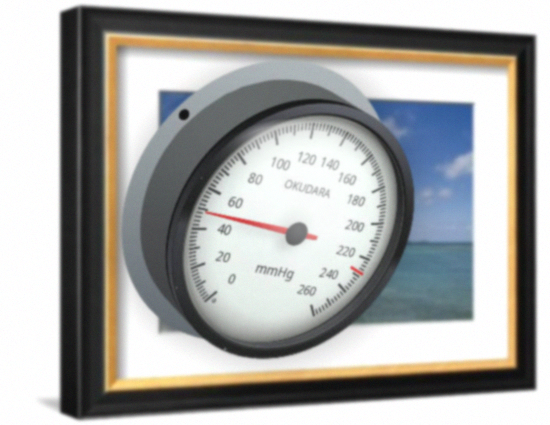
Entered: {"value": 50, "unit": "mmHg"}
